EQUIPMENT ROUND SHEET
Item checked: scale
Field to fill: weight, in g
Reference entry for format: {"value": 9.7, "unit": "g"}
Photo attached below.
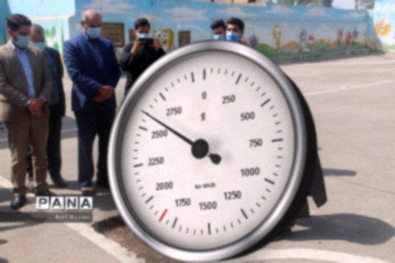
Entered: {"value": 2600, "unit": "g"}
